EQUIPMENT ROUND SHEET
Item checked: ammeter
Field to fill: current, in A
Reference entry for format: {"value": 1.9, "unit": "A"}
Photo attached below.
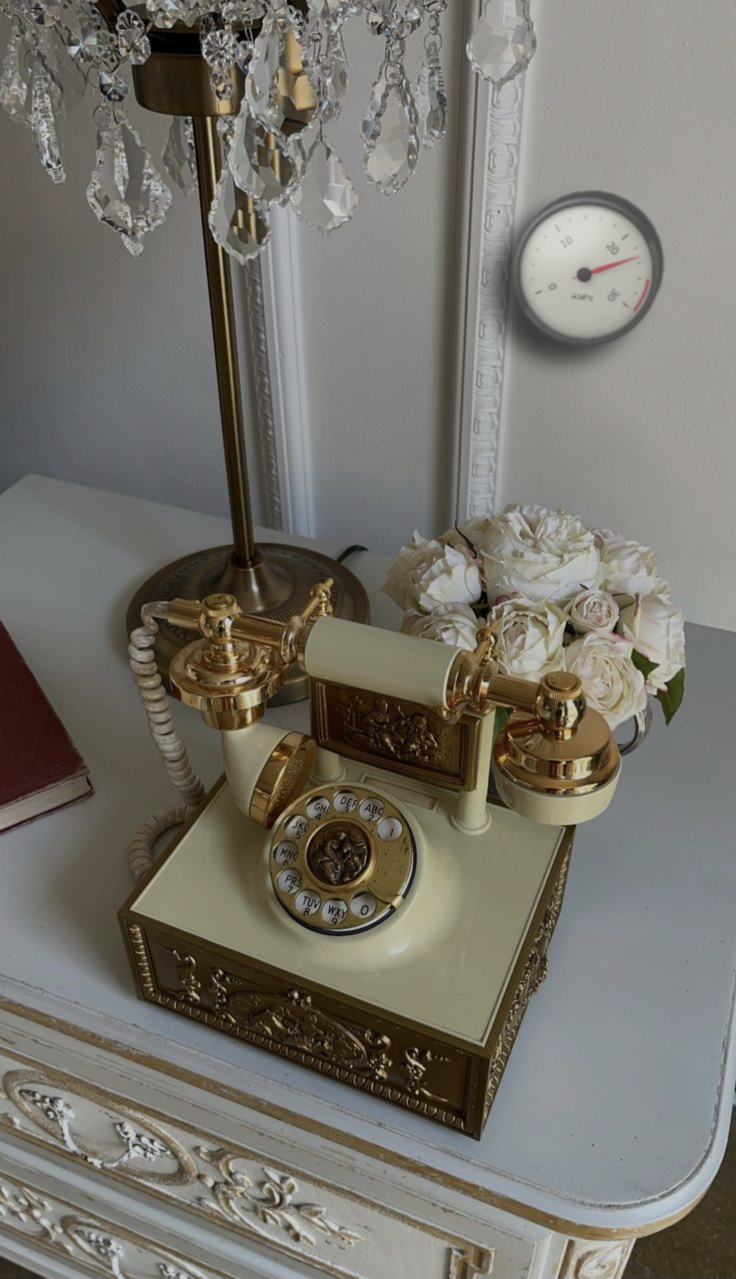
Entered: {"value": 23, "unit": "A"}
